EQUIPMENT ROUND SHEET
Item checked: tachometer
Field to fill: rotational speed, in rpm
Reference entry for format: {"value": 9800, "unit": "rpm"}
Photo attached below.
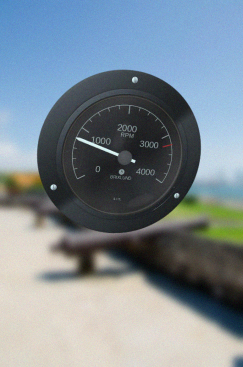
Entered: {"value": 800, "unit": "rpm"}
